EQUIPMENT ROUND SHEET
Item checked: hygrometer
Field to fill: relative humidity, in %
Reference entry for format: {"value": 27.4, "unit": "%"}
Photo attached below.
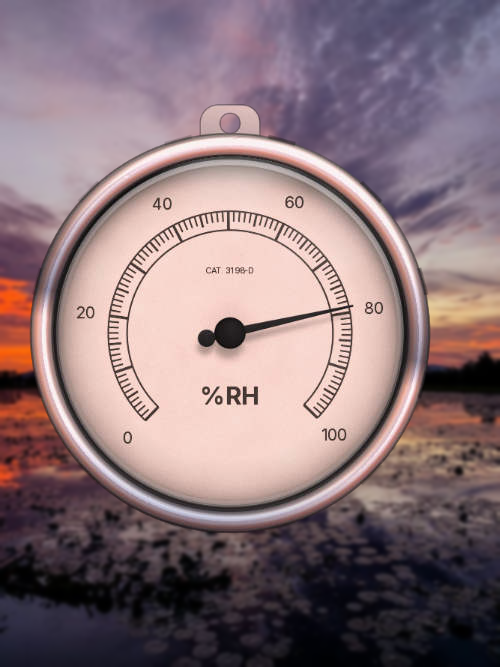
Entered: {"value": 79, "unit": "%"}
